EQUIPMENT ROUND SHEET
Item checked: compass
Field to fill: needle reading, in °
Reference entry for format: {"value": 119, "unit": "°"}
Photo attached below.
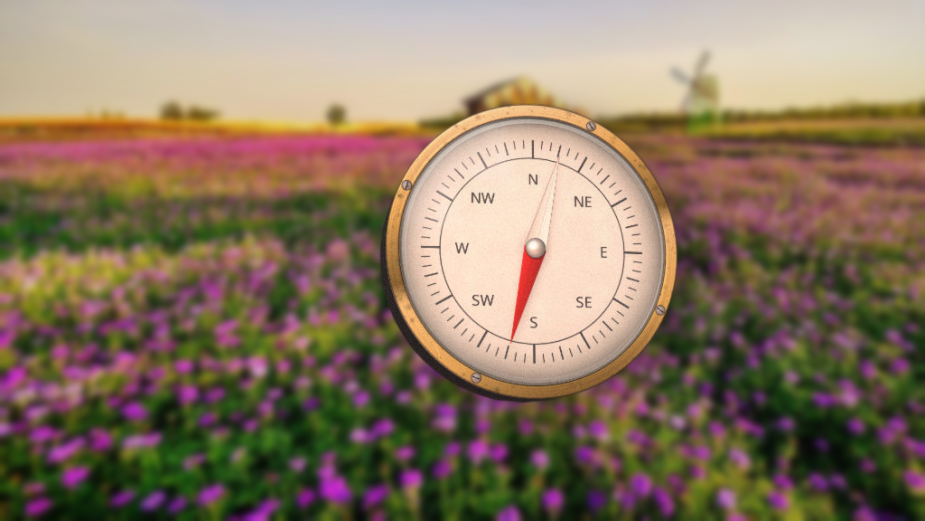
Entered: {"value": 195, "unit": "°"}
